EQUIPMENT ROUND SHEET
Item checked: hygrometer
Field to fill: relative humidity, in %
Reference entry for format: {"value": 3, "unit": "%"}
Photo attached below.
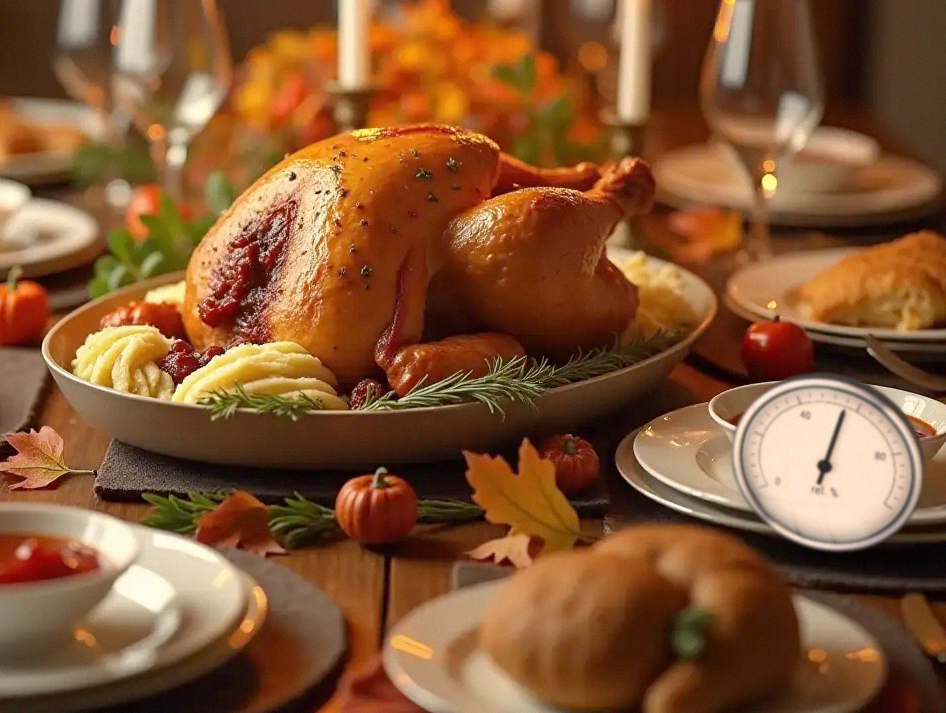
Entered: {"value": 56, "unit": "%"}
